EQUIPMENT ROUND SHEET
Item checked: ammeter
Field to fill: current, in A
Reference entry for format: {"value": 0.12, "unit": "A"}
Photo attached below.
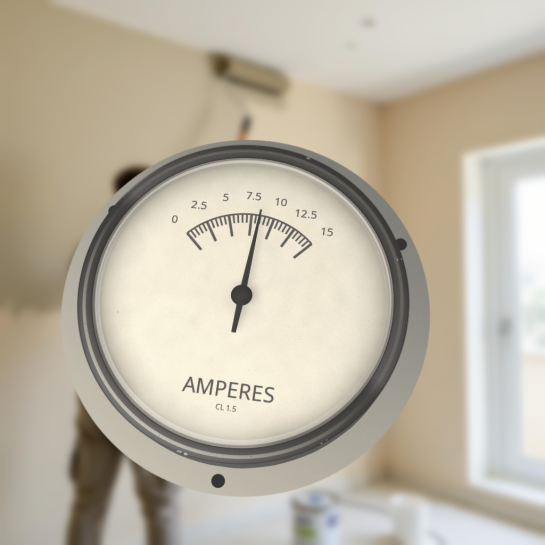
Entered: {"value": 8.5, "unit": "A"}
